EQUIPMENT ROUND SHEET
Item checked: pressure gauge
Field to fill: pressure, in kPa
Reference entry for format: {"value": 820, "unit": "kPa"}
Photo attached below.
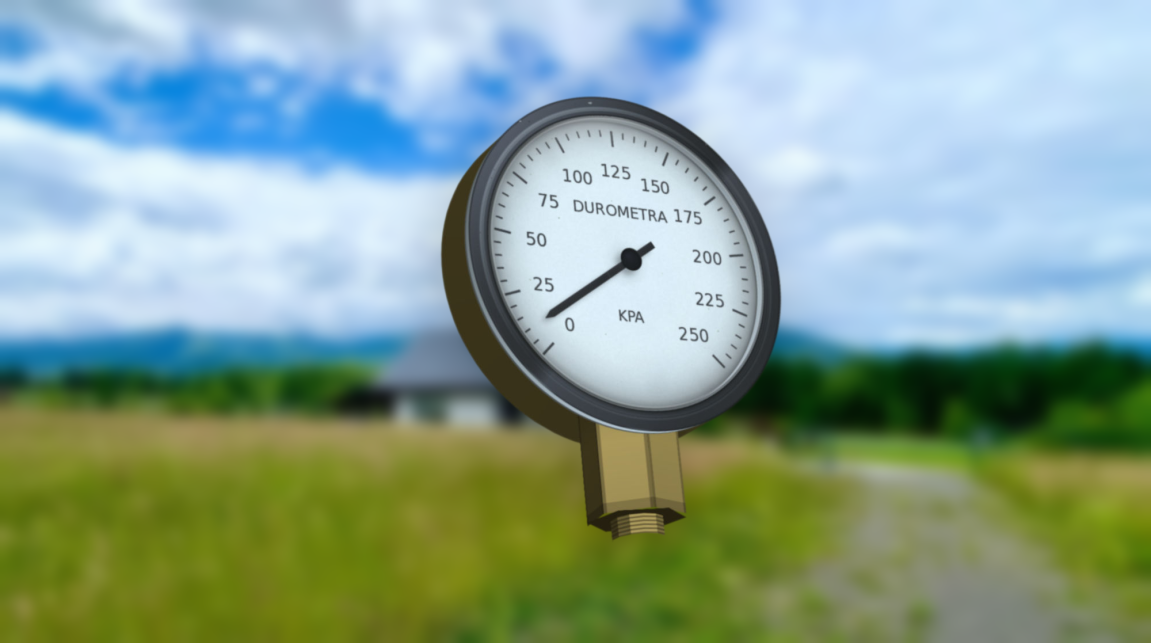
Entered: {"value": 10, "unit": "kPa"}
